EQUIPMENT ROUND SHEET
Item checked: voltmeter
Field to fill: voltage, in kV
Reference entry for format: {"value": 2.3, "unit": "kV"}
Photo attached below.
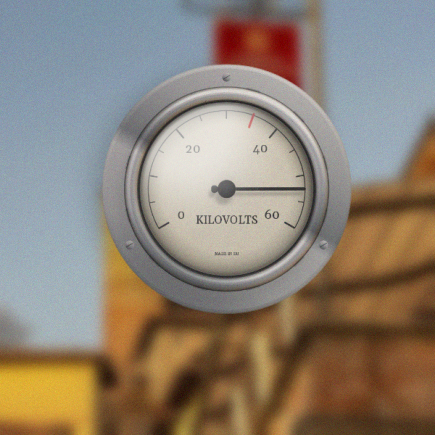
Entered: {"value": 52.5, "unit": "kV"}
